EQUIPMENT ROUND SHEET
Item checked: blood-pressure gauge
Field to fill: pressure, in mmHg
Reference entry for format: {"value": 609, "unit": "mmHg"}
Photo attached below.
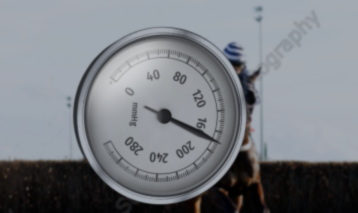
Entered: {"value": 170, "unit": "mmHg"}
